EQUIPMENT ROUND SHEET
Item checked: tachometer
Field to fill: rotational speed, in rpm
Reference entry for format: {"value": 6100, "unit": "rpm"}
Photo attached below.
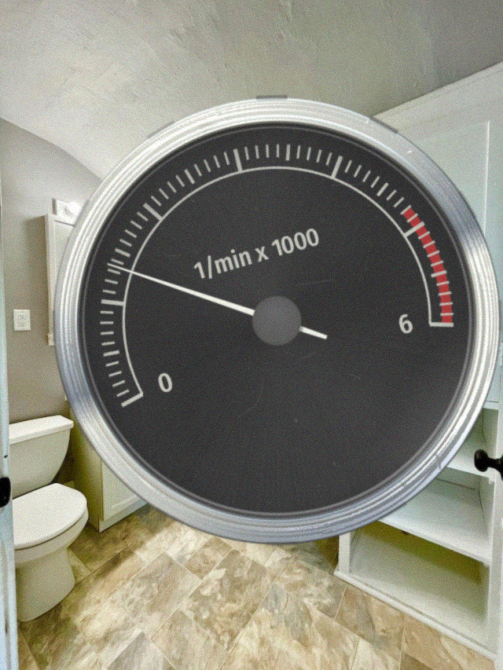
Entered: {"value": 1350, "unit": "rpm"}
